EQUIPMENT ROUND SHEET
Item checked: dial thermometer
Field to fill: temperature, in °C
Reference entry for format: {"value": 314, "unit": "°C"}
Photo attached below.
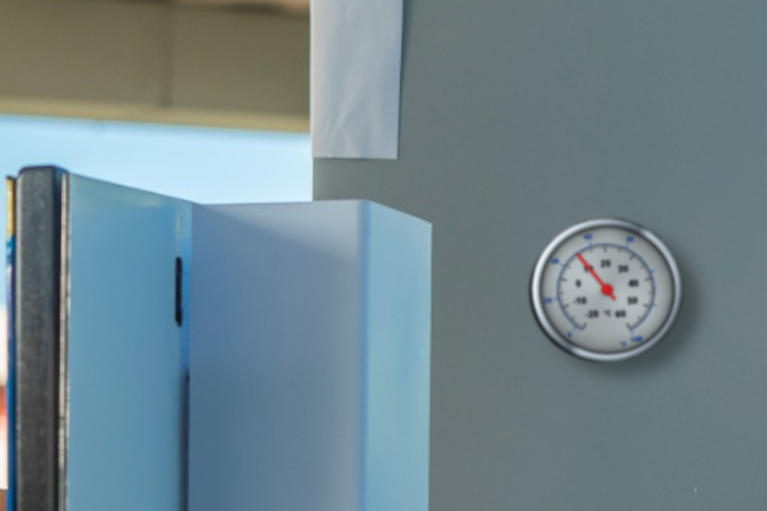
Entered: {"value": 10, "unit": "°C"}
